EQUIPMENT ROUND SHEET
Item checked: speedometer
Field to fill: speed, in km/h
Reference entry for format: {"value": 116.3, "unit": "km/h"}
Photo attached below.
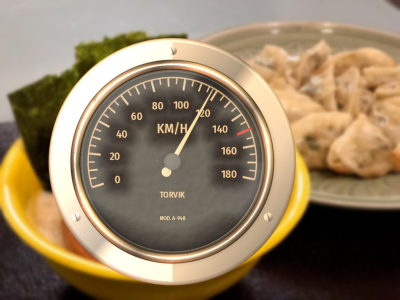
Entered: {"value": 117.5, "unit": "km/h"}
